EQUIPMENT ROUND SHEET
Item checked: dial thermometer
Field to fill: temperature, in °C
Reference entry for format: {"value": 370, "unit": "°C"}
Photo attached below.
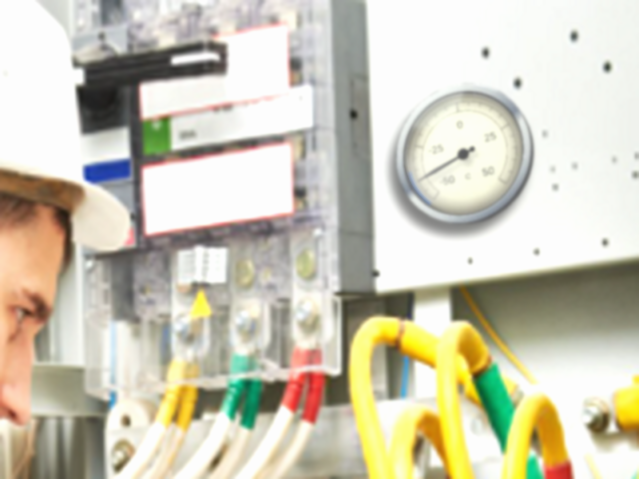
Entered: {"value": -40, "unit": "°C"}
